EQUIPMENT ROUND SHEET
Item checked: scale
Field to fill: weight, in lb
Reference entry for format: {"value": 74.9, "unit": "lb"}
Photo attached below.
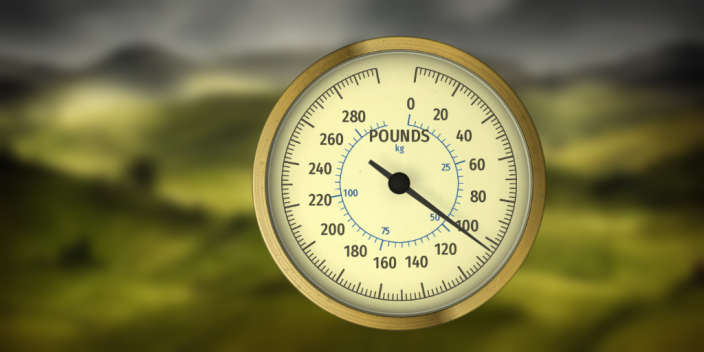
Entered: {"value": 104, "unit": "lb"}
